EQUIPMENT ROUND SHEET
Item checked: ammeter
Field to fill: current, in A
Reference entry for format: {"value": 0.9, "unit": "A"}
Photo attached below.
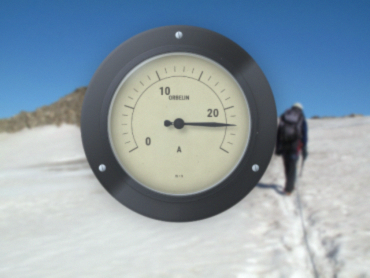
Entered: {"value": 22, "unit": "A"}
